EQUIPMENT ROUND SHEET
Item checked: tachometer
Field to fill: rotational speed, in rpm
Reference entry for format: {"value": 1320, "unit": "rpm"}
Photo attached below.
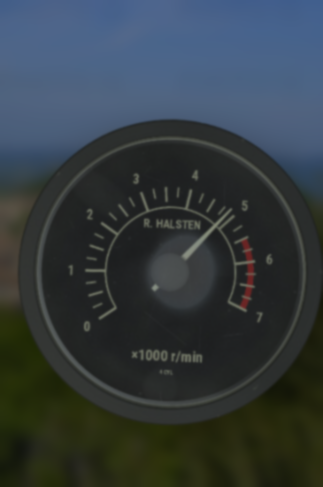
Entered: {"value": 4875, "unit": "rpm"}
